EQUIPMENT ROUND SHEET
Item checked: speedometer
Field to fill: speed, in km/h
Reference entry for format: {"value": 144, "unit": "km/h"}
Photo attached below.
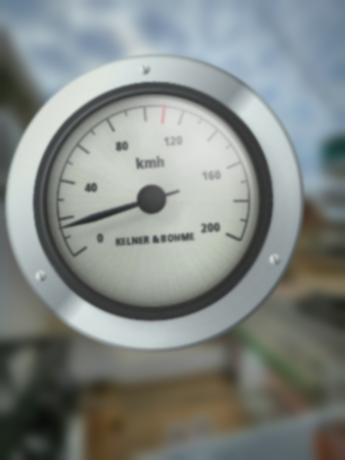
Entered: {"value": 15, "unit": "km/h"}
